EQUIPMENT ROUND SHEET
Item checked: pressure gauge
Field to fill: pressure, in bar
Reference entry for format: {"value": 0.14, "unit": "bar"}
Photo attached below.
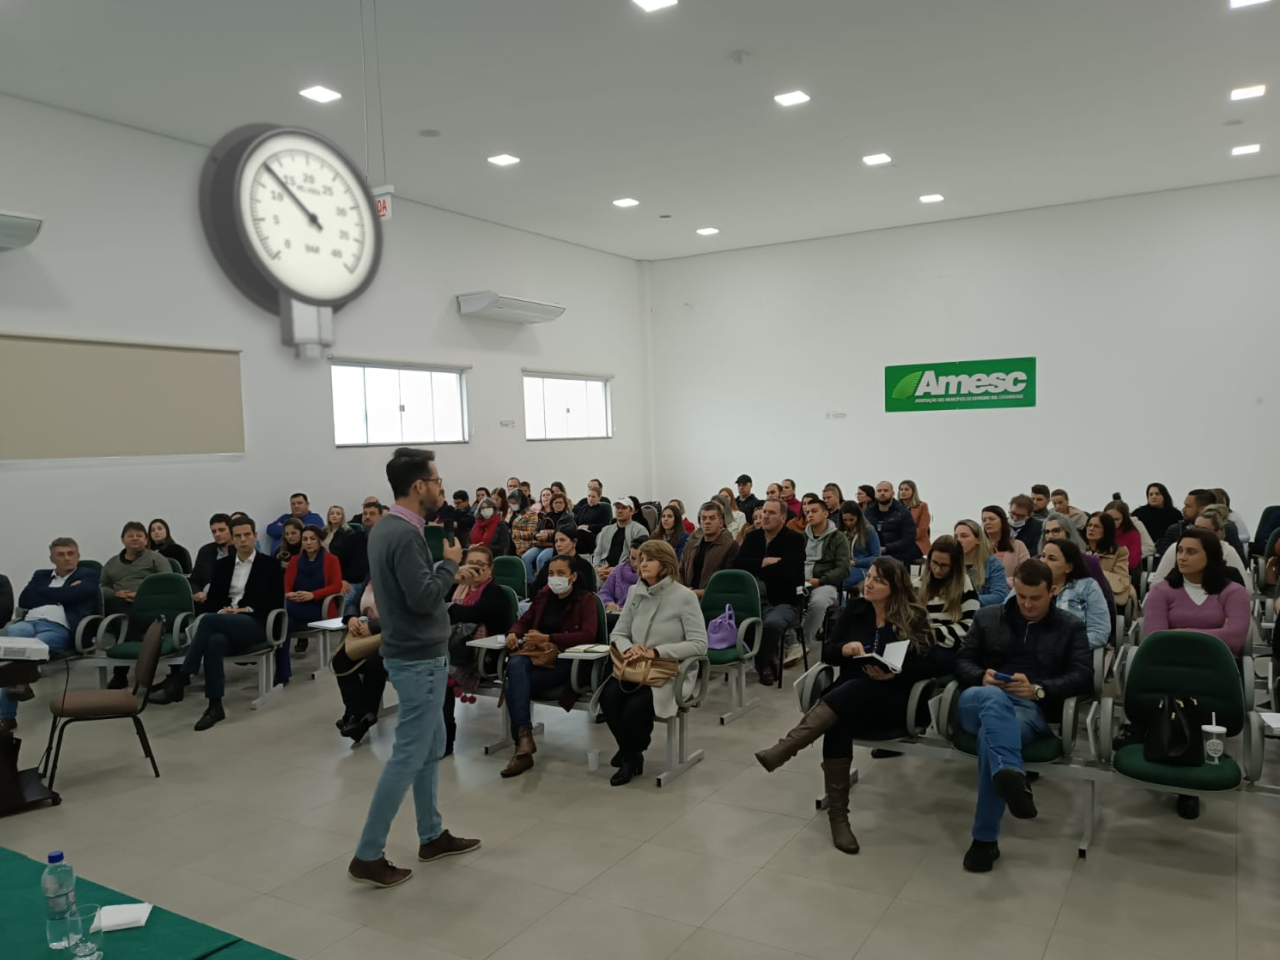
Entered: {"value": 12.5, "unit": "bar"}
